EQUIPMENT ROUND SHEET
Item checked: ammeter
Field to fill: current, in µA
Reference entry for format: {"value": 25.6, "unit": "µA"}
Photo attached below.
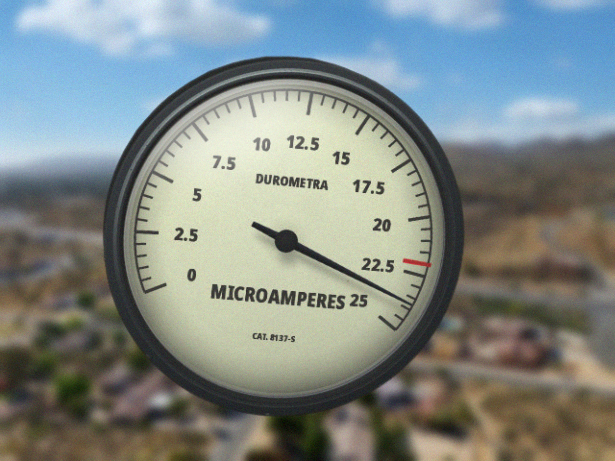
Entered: {"value": 23.75, "unit": "µA"}
